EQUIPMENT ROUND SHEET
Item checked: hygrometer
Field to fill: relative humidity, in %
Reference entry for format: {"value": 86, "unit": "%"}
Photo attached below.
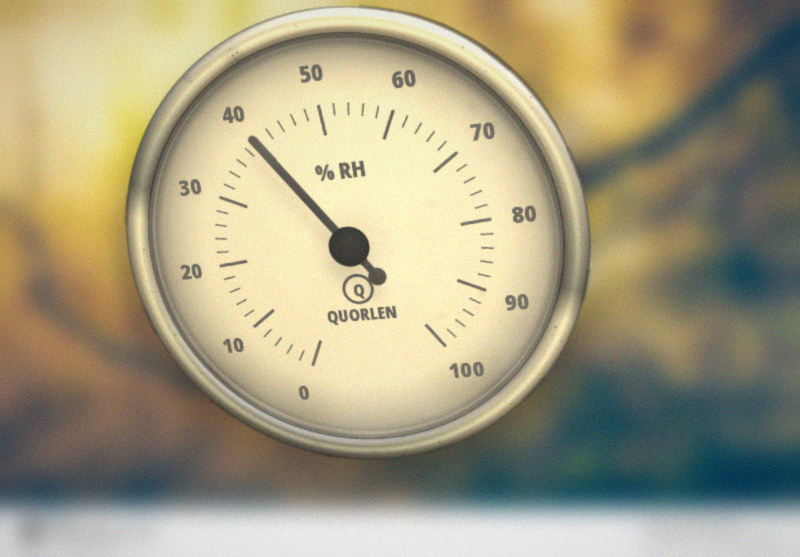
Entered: {"value": 40, "unit": "%"}
